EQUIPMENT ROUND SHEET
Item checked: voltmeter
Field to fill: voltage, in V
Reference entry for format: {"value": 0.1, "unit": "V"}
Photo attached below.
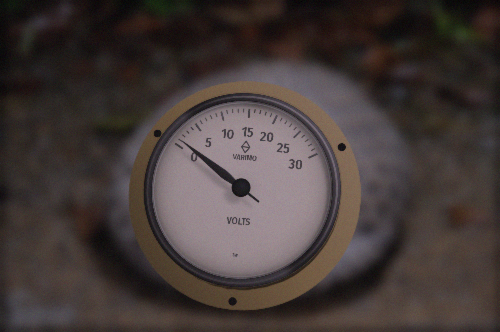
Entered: {"value": 1, "unit": "V"}
